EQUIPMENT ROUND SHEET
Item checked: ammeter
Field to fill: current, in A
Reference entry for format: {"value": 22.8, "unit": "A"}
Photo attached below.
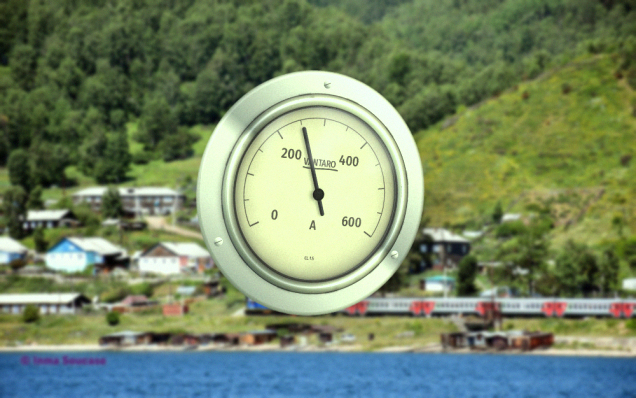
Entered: {"value": 250, "unit": "A"}
